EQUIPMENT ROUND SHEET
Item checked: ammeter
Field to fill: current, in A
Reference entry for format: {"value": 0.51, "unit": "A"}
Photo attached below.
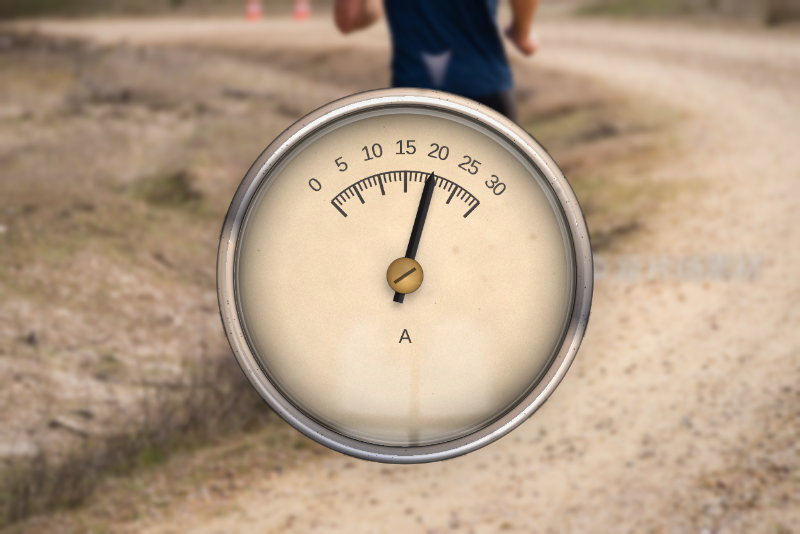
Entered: {"value": 20, "unit": "A"}
